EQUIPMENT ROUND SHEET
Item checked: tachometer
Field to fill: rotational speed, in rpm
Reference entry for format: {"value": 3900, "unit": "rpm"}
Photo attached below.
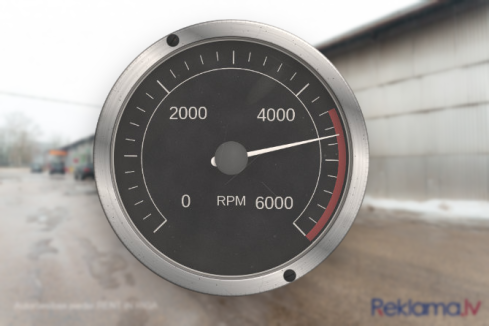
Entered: {"value": 4700, "unit": "rpm"}
